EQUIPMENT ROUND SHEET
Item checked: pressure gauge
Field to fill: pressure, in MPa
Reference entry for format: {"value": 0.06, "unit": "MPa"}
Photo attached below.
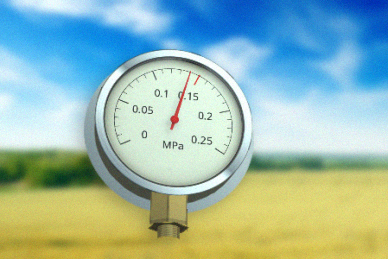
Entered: {"value": 0.14, "unit": "MPa"}
